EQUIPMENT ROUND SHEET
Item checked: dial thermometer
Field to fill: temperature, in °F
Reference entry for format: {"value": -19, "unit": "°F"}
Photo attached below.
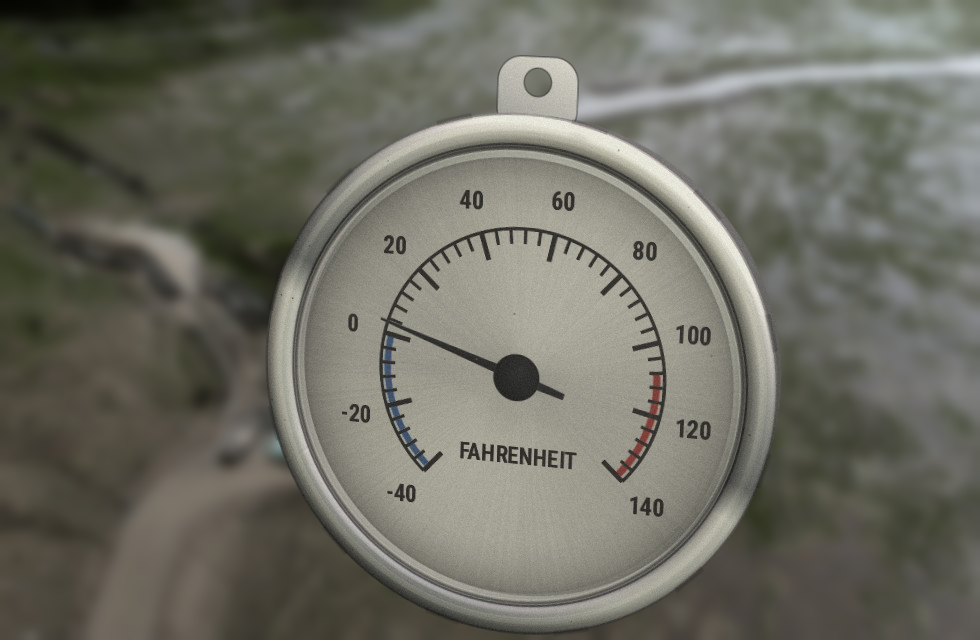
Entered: {"value": 4, "unit": "°F"}
